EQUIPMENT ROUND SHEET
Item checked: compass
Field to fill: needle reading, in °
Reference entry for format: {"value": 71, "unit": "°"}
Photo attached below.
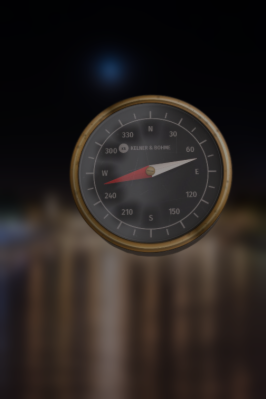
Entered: {"value": 255, "unit": "°"}
